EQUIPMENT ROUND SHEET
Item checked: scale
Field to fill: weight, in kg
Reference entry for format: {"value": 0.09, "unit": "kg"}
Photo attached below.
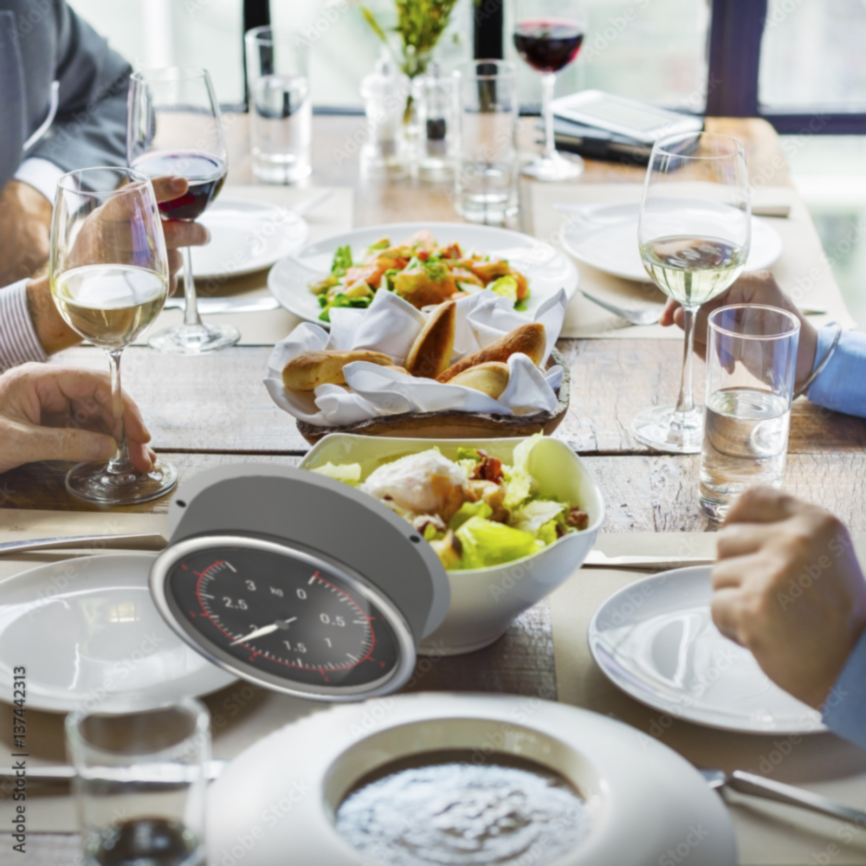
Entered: {"value": 2, "unit": "kg"}
